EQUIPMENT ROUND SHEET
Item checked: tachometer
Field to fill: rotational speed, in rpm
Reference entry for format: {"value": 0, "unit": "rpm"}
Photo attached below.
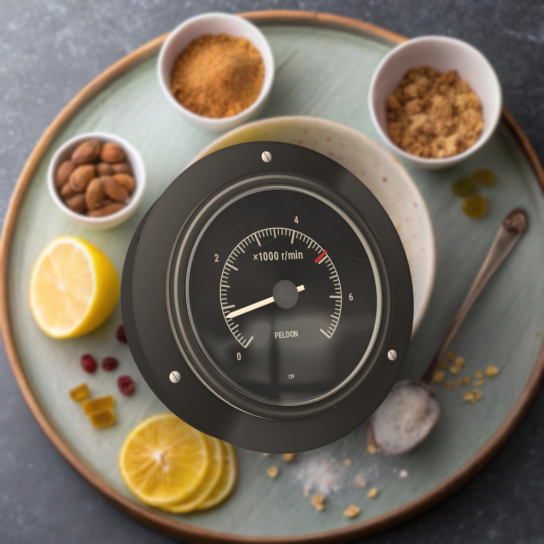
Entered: {"value": 800, "unit": "rpm"}
